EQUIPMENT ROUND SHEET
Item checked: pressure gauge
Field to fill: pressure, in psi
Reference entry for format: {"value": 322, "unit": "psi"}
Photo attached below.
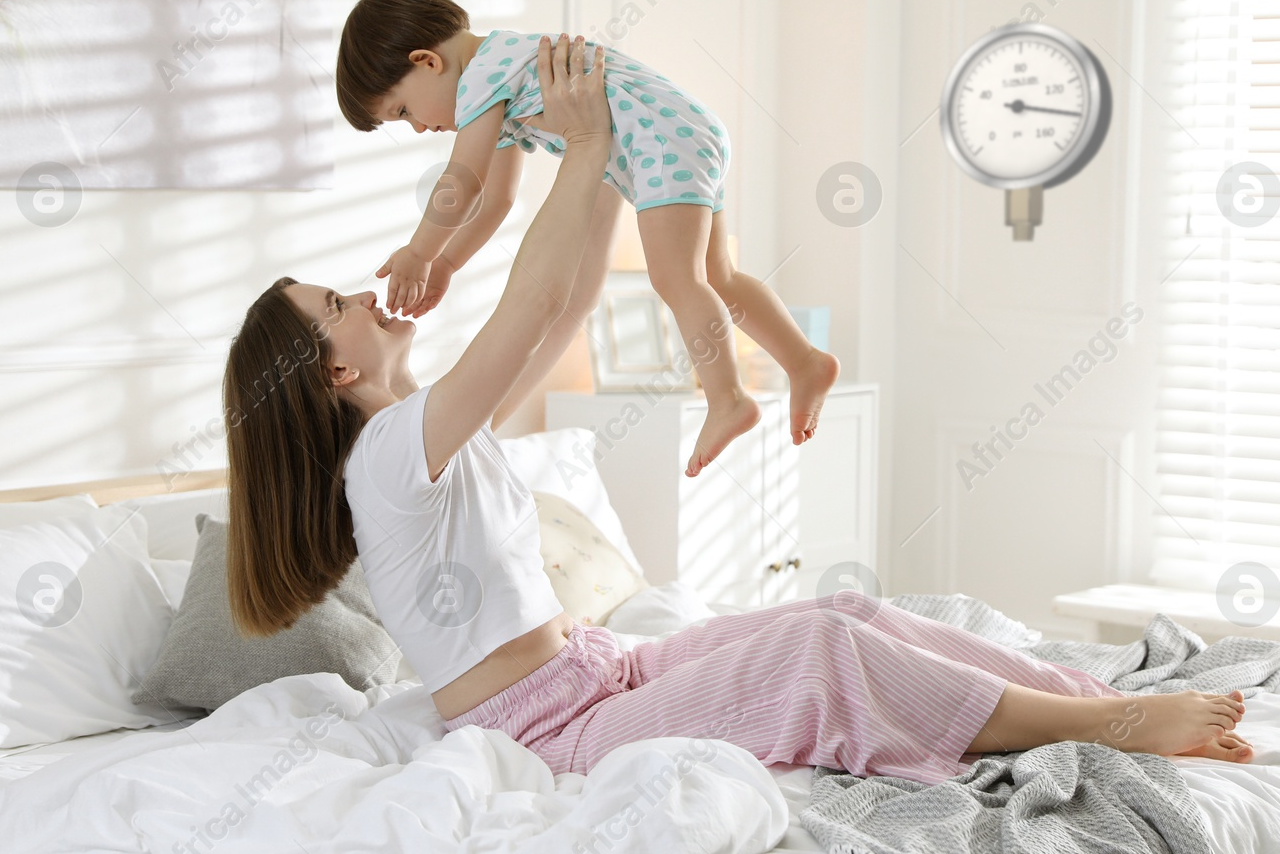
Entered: {"value": 140, "unit": "psi"}
